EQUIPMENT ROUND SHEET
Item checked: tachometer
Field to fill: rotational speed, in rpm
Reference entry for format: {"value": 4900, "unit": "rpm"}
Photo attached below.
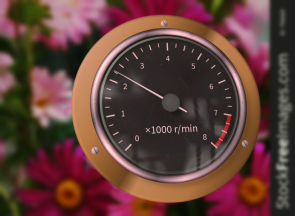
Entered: {"value": 2250, "unit": "rpm"}
